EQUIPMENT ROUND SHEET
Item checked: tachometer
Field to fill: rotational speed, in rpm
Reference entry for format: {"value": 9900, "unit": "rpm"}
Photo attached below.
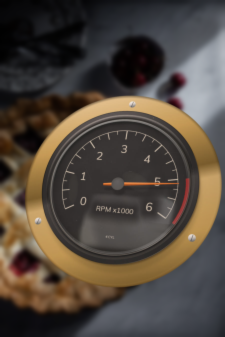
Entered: {"value": 5125, "unit": "rpm"}
